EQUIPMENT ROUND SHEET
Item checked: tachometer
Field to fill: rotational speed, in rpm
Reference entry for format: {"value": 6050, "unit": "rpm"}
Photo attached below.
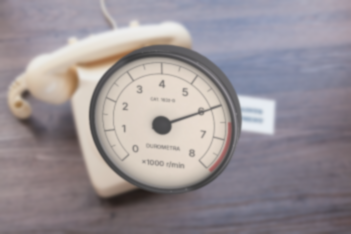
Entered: {"value": 6000, "unit": "rpm"}
